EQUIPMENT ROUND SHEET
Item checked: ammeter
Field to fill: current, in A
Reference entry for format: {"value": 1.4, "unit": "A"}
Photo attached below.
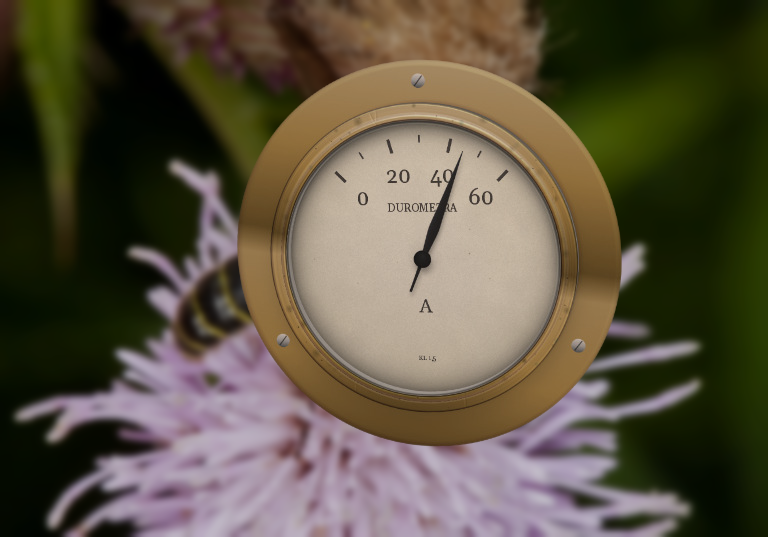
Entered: {"value": 45, "unit": "A"}
